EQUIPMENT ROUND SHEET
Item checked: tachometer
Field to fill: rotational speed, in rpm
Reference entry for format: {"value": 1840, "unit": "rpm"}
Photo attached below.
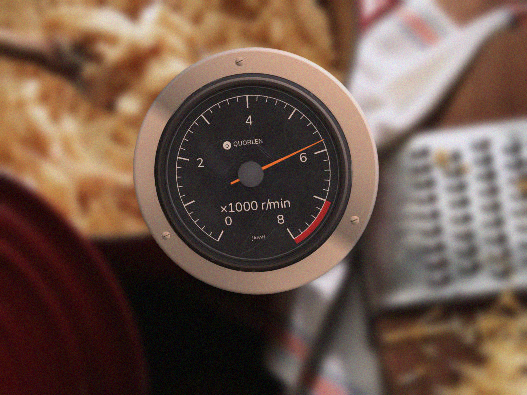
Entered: {"value": 5800, "unit": "rpm"}
